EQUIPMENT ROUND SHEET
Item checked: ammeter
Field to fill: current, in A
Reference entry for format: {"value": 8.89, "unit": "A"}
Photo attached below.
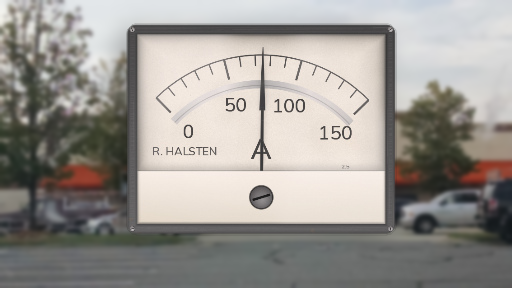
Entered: {"value": 75, "unit": "A"}
